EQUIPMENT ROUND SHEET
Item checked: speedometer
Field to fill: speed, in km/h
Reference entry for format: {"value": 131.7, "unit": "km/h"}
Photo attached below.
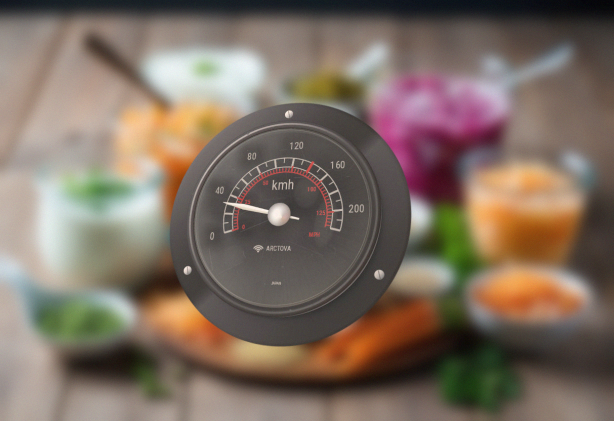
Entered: {"value": 30, "unit": "km/h"}
